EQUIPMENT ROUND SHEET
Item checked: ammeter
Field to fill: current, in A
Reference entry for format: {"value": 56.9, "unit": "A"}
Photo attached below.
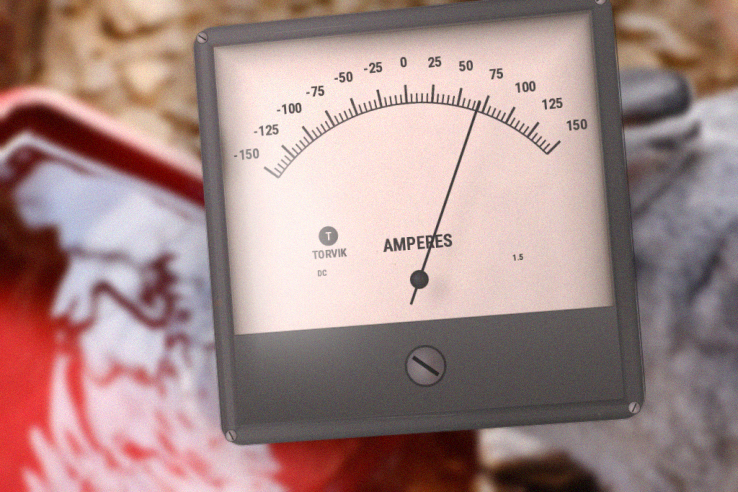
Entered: {"value": 70, "unit": "A"}
